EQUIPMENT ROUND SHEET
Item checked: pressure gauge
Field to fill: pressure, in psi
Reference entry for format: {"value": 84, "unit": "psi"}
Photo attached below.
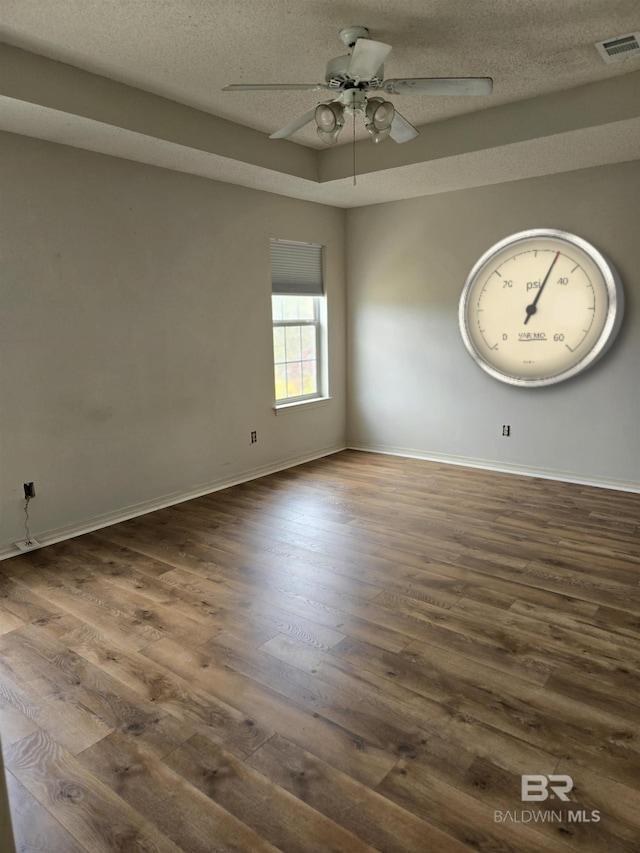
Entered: {"value": 35, "unit": "psi"}
